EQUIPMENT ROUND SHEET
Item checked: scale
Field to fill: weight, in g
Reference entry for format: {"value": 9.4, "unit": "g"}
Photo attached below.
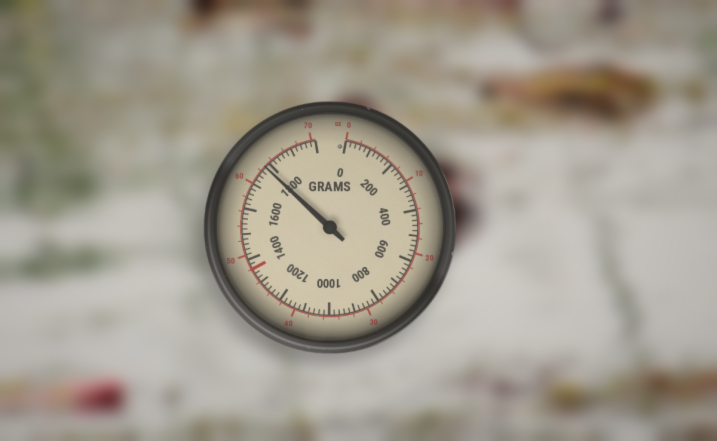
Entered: {"value": 1780, "unit": "g"}
